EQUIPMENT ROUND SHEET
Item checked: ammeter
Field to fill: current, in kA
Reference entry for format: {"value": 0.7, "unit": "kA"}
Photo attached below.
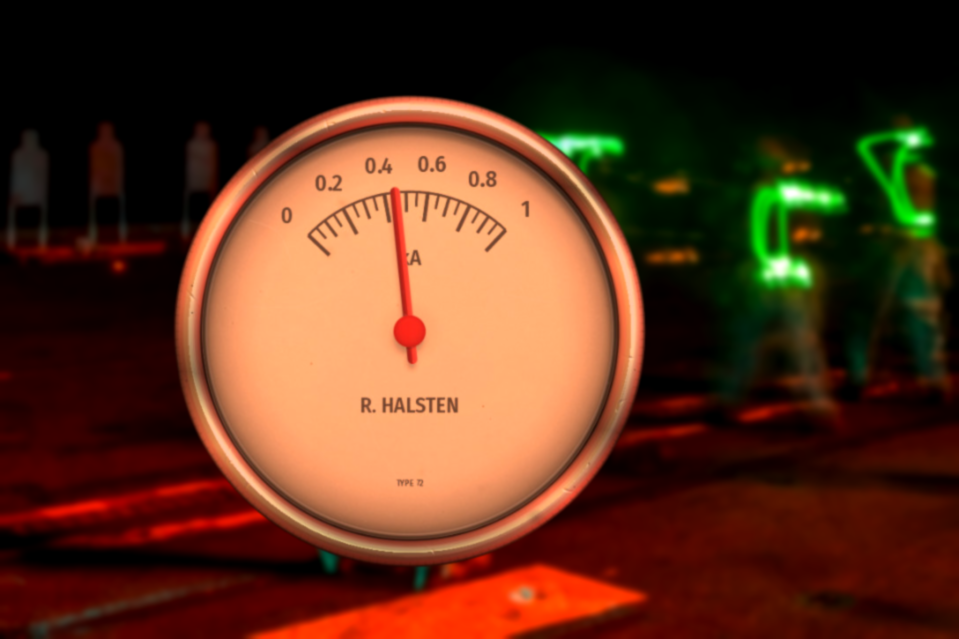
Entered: {"value": 0.45, "unit": "kA"}
